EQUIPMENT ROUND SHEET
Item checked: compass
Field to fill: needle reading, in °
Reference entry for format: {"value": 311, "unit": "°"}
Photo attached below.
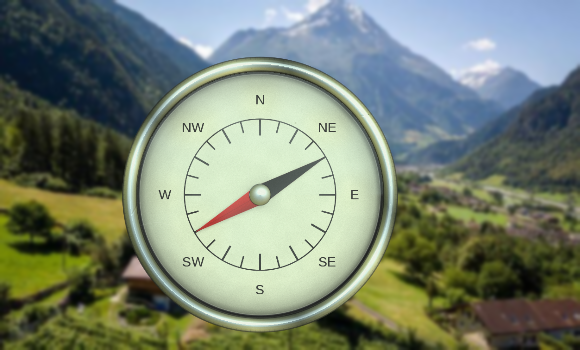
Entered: {"value": 240, "unit": "°"}
